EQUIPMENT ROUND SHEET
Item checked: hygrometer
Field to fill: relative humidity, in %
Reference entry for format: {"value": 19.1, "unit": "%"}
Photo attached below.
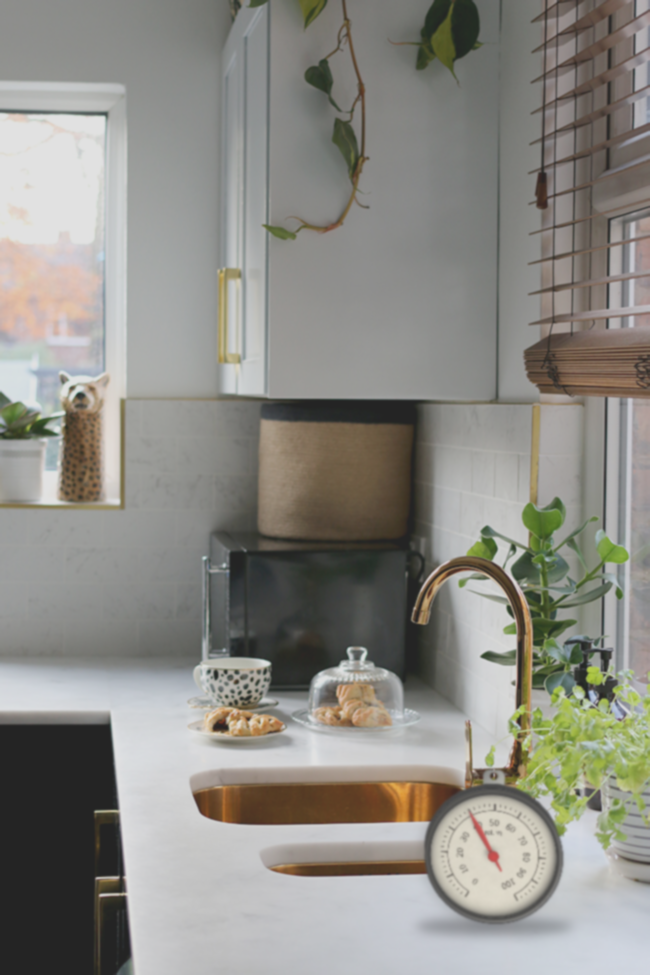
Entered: {"value": 40, "unit": "%"}
